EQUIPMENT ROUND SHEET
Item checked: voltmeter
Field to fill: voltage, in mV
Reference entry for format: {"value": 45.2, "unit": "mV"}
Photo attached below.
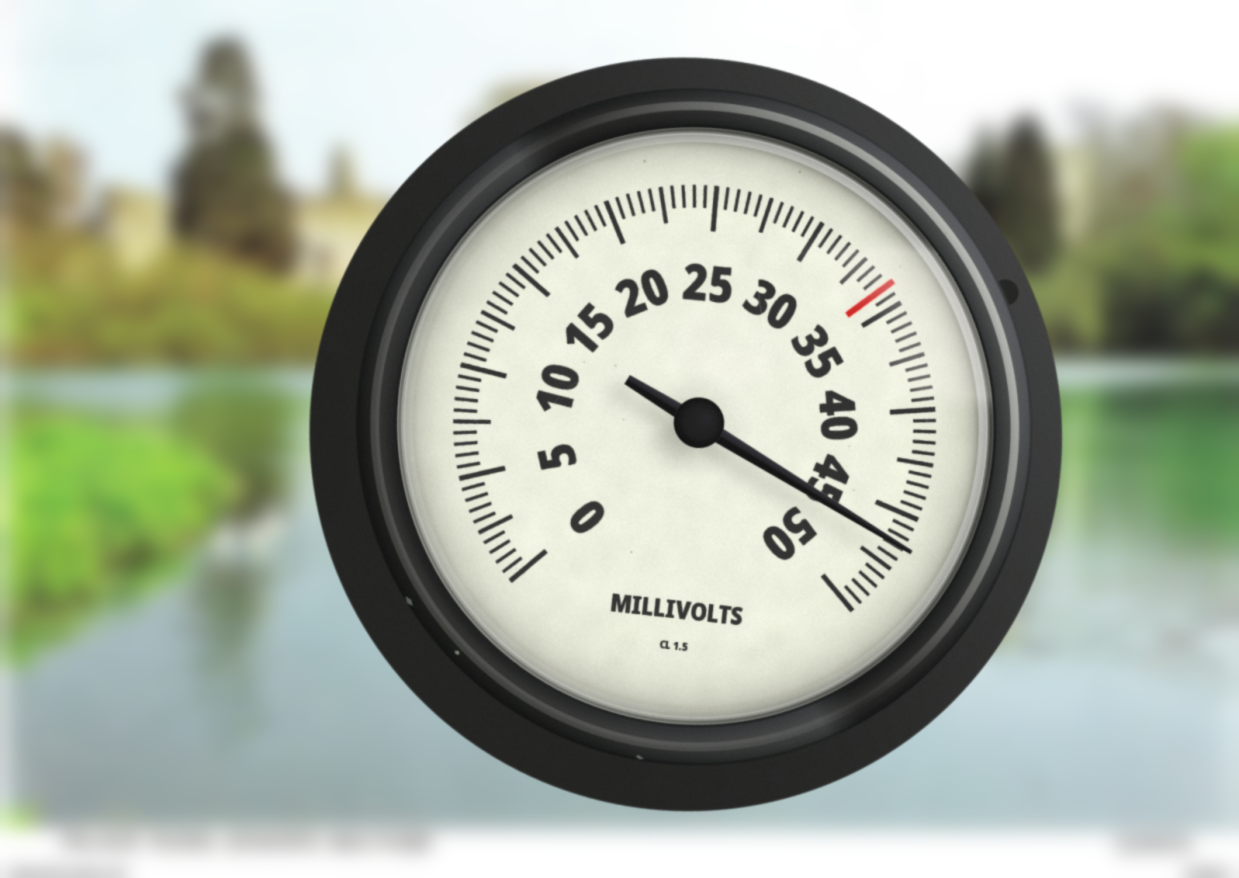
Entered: {"value": 46.5, "unit": "mV"}
